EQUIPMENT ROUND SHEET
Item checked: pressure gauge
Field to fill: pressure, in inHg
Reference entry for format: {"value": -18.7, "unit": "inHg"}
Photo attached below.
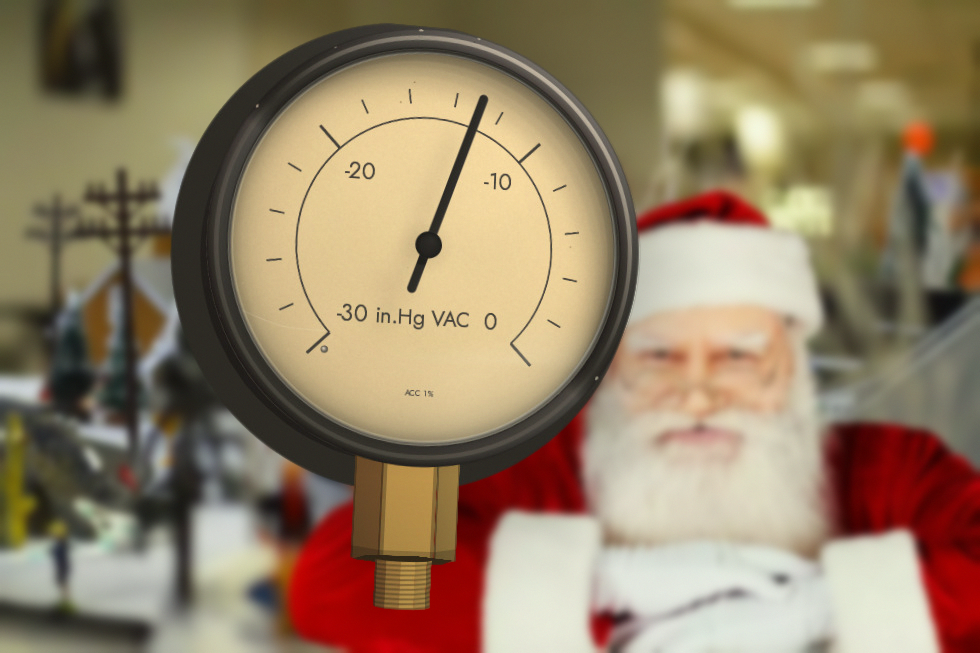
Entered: {"value": -13, "unit": "inHg"}
